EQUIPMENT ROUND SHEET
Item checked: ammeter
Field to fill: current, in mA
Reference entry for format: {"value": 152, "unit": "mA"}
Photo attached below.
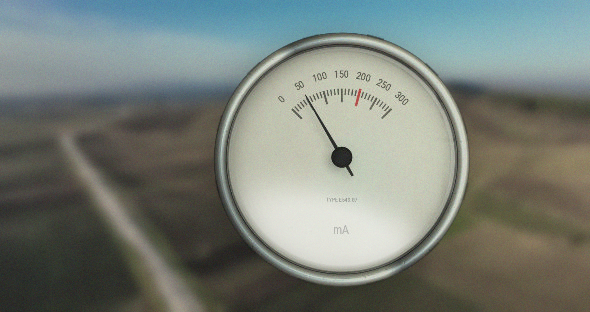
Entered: {"value": 50, "unit": "mA"}
